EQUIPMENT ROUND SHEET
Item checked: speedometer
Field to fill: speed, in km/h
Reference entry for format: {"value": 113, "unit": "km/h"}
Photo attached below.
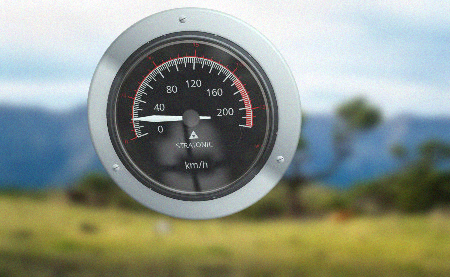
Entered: {"value": 20, "unit": "km/h"}
